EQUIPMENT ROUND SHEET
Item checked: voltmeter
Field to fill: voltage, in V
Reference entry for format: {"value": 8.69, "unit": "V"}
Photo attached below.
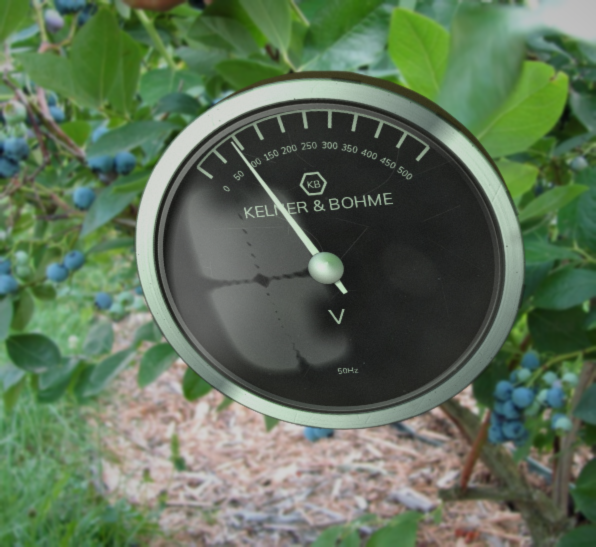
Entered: {"value": 100, "unit": "V"}
